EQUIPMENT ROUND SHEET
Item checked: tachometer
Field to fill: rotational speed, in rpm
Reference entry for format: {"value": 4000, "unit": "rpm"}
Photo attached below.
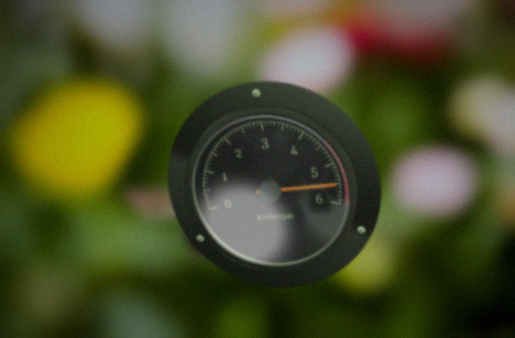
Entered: {"value": 5500, "unit": "rpm"}
